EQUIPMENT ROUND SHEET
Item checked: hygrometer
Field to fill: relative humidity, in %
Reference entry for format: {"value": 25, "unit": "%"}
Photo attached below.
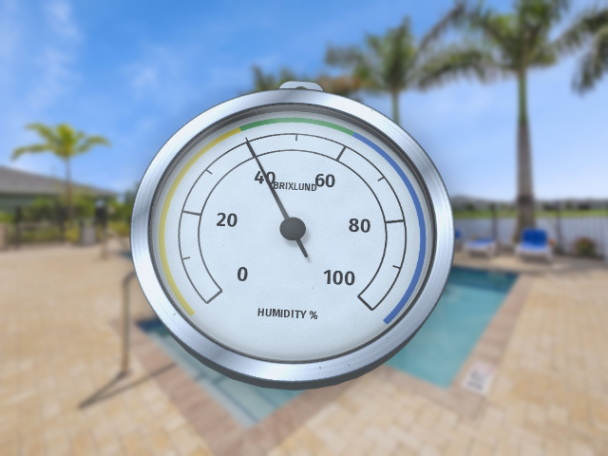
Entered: {"value": 40, "unit": "%"}
